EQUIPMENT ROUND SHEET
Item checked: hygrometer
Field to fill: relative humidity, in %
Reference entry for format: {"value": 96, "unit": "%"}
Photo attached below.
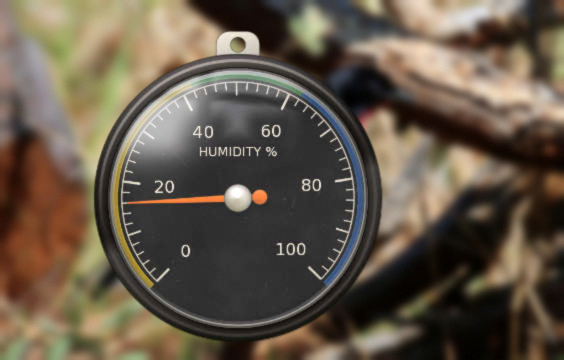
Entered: {"value": 16, "unit": "%"}
